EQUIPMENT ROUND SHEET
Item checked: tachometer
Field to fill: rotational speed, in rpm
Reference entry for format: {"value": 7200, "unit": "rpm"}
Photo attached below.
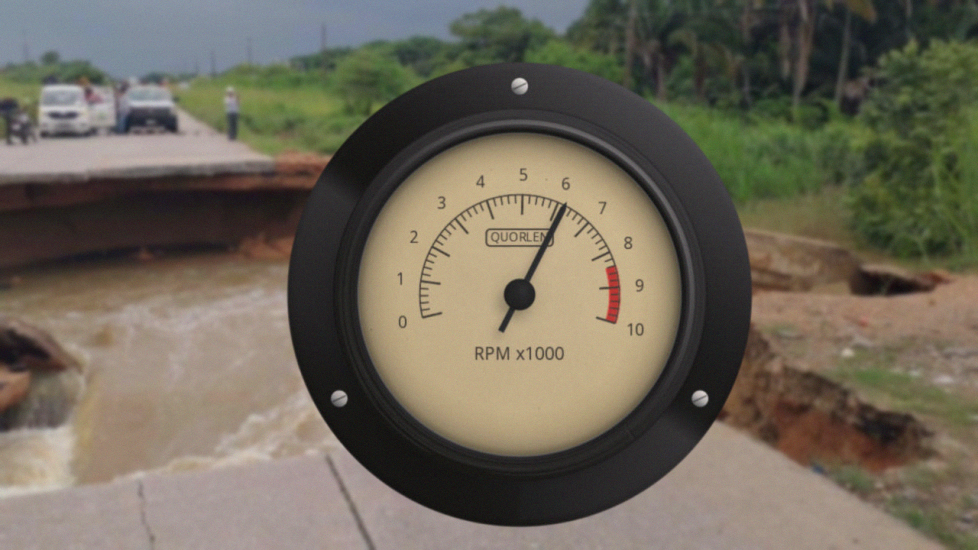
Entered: {"value": 6200, "unit": "rpm"}
